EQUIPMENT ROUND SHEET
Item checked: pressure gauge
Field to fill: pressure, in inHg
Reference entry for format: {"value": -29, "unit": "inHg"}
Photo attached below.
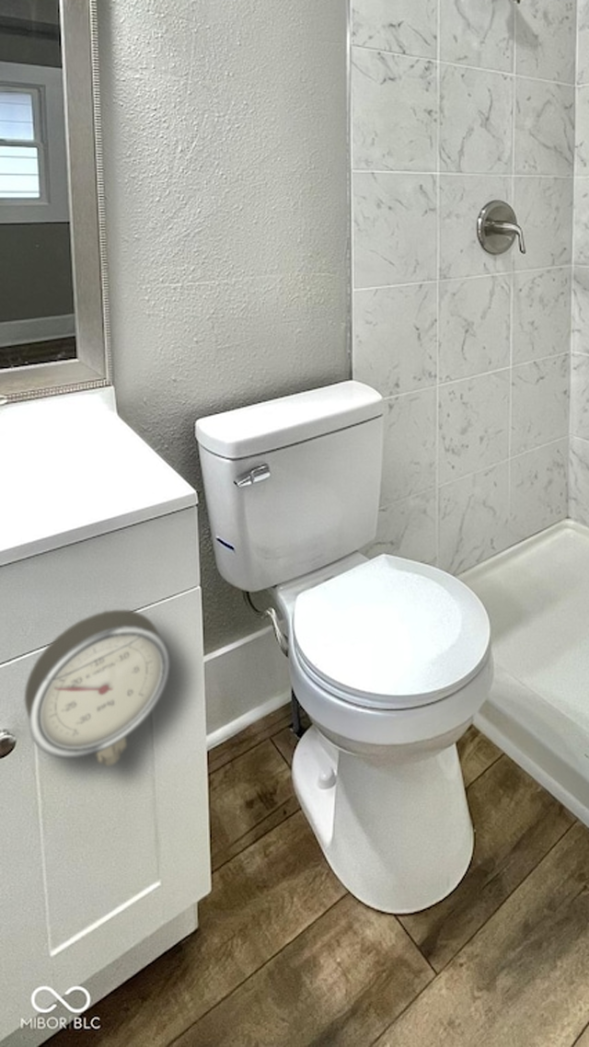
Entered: {"value": -21, "unit": "inHg"}
